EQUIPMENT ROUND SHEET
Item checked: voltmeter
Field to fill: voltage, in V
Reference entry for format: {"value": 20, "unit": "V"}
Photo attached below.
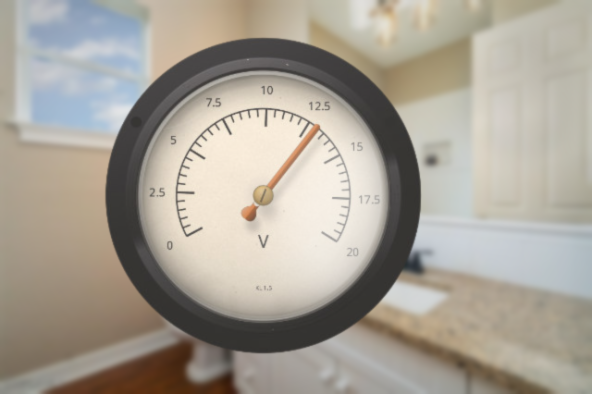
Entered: {"value": 13, "unit": "V"}
